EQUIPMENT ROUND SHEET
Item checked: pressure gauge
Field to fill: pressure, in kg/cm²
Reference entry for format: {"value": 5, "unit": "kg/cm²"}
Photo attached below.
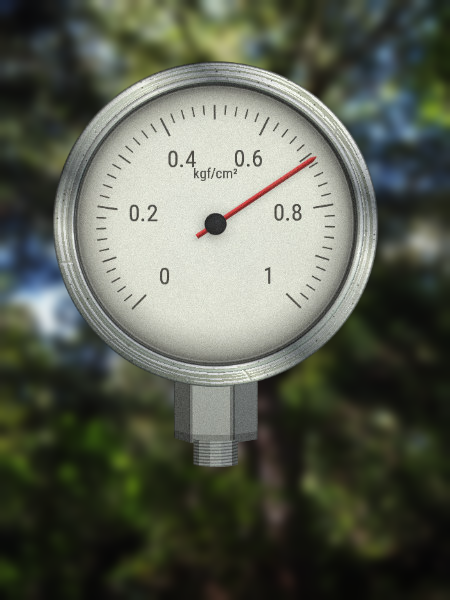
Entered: {"value": 0.71, "unit": "kg/cm²"}
